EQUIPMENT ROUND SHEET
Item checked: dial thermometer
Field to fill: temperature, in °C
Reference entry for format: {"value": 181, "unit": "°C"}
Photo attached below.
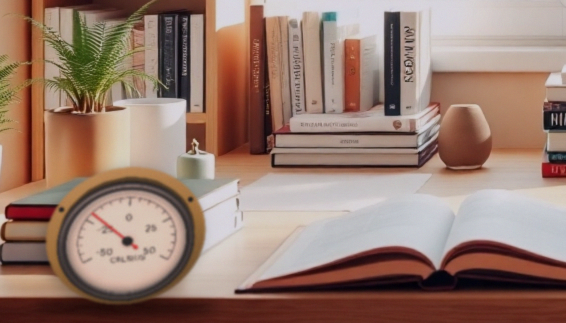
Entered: {"value": -20, "unit": "°C"}
